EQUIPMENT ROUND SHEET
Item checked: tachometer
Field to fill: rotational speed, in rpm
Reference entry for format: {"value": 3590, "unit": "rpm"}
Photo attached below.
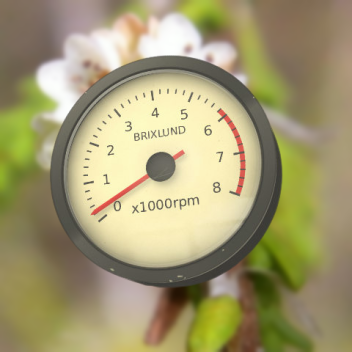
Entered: {"value": 200, "unit": "rpm"}
